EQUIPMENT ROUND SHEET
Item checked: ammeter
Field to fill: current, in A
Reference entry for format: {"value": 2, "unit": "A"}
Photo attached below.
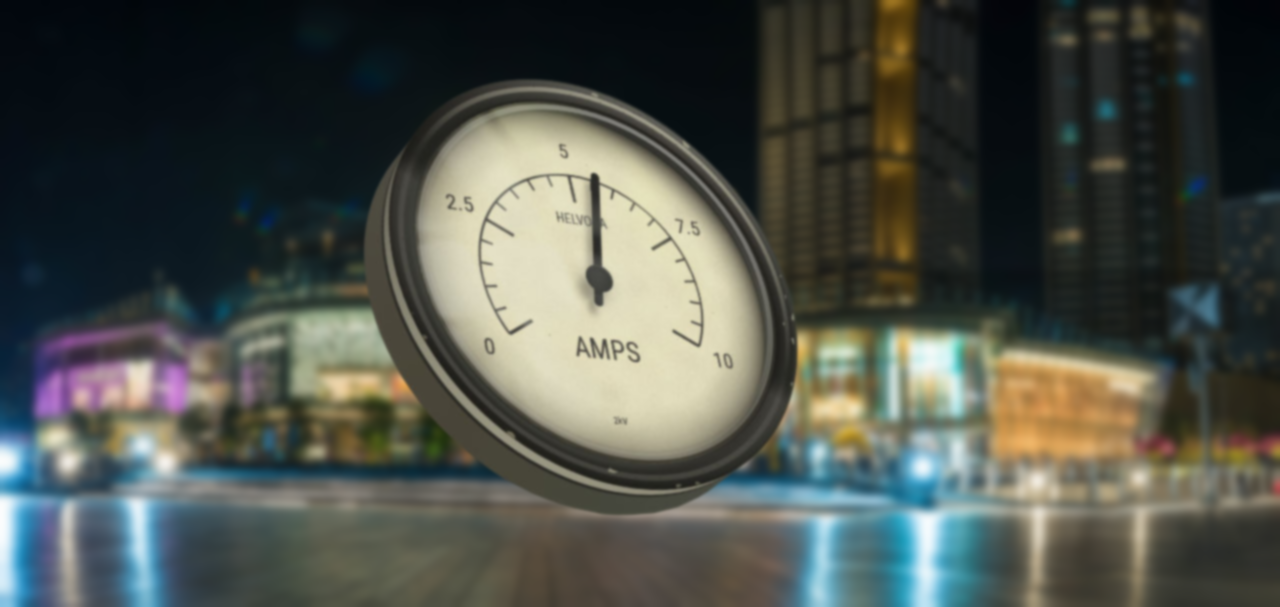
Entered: {"value": 5.5, "unit": "A"}
